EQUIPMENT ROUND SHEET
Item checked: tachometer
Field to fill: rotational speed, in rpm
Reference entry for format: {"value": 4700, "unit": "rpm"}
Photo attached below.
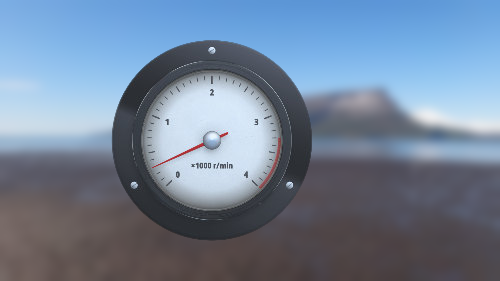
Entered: {"value": 300, "unit": "rpm"}
